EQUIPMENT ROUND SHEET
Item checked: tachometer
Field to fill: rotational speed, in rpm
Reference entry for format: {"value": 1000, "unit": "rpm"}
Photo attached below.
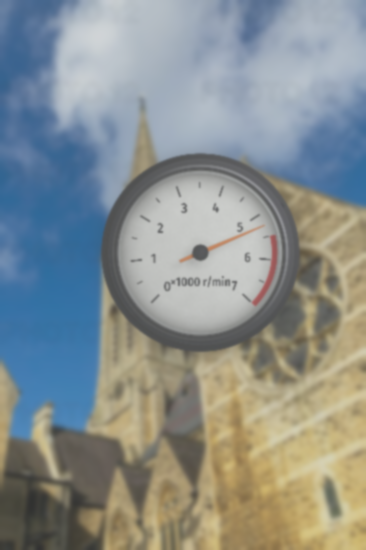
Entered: {"value": 5250, "unit": "rpm"}
